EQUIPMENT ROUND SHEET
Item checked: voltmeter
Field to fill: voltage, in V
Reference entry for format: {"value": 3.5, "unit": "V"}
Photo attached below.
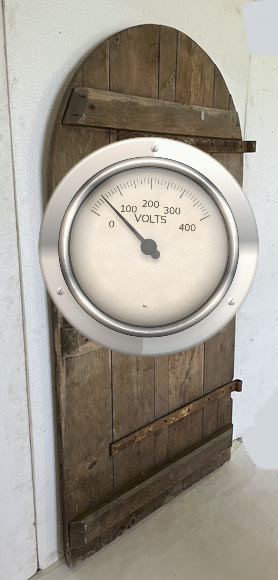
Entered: {"value": 50, "unit": "V"}
